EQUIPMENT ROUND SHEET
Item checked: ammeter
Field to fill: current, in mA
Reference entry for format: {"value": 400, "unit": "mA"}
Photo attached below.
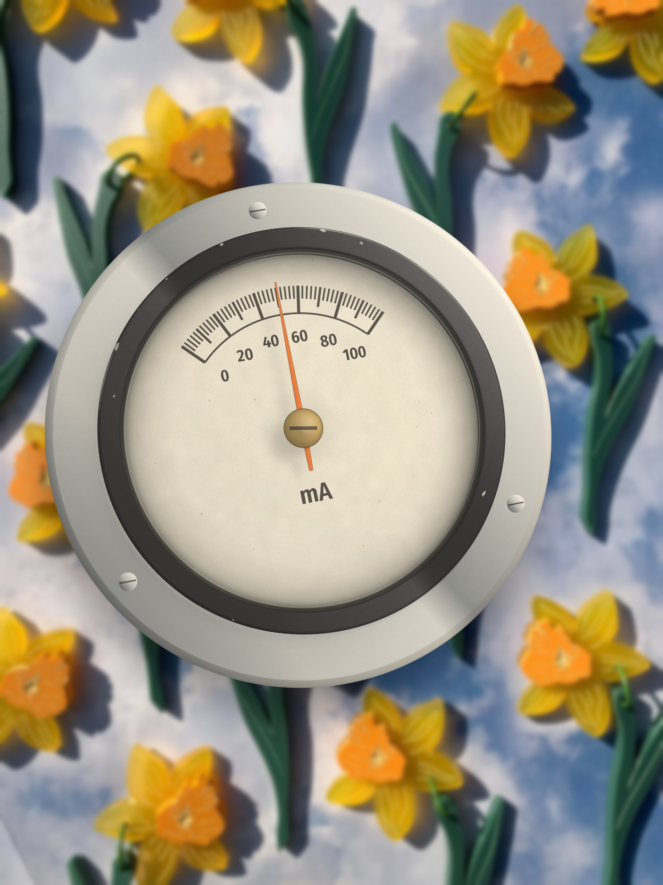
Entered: {"value": 50, "unit": "mA"}
